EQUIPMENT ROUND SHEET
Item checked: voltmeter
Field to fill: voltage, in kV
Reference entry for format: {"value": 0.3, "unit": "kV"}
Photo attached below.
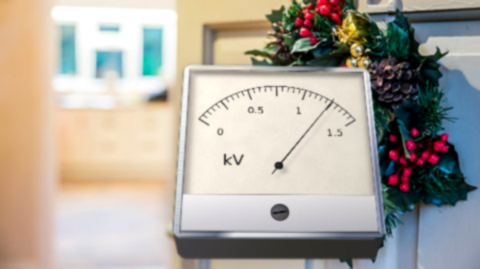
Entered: {"value": 1.25, "unit": "kV"}
